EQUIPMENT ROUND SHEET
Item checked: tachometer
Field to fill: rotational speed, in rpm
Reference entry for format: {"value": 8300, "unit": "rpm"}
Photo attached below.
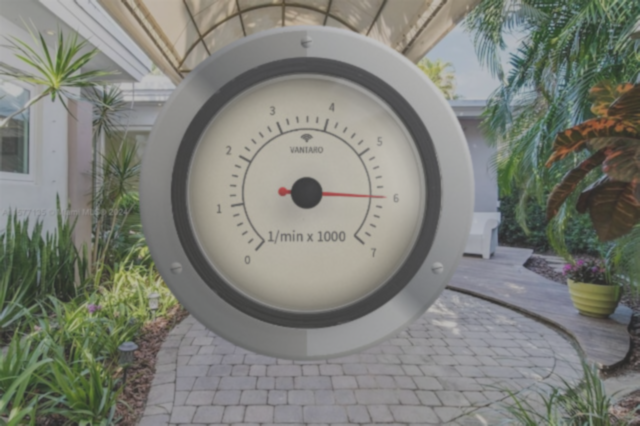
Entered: {"value": 6000, "unit": "rpm"}
